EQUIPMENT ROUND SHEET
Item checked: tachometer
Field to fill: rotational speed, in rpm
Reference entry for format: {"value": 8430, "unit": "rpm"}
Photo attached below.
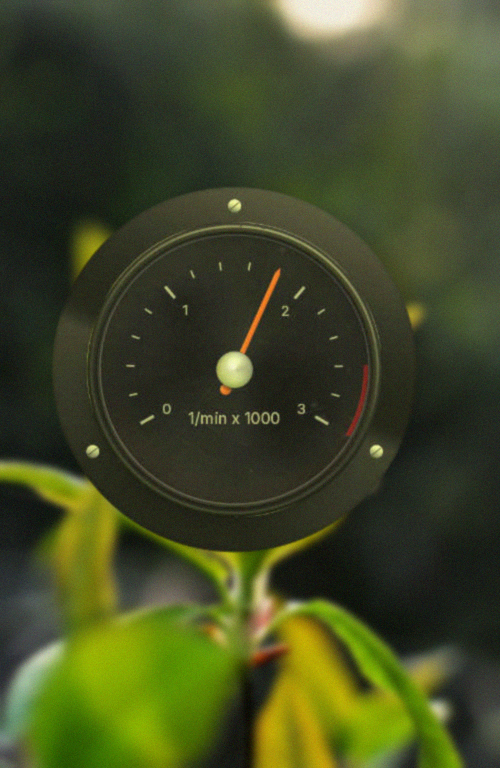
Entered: {"value": 1800, "unit": "rpm"}
